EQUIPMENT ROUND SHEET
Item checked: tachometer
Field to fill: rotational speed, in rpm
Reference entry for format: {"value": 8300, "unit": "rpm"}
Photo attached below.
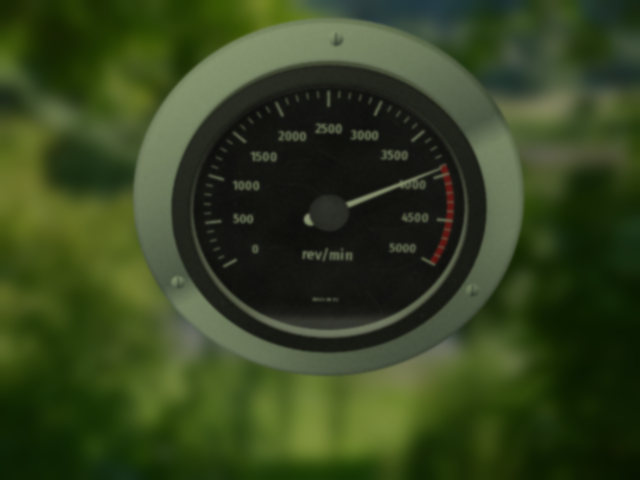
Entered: {"value": 3900, "unit": "rpm"}
